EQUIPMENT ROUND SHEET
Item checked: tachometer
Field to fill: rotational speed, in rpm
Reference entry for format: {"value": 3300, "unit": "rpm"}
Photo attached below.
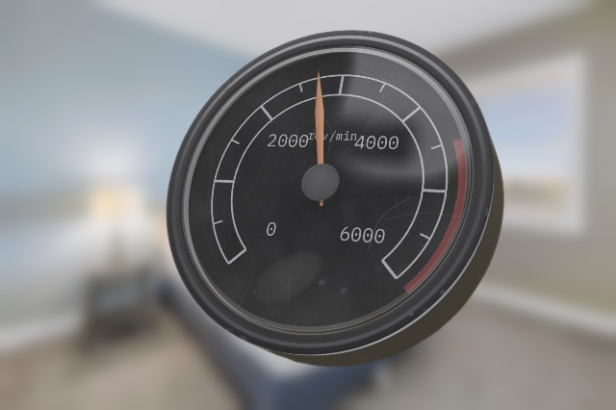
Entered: {"value": 2750, "unit": "rpm"}
